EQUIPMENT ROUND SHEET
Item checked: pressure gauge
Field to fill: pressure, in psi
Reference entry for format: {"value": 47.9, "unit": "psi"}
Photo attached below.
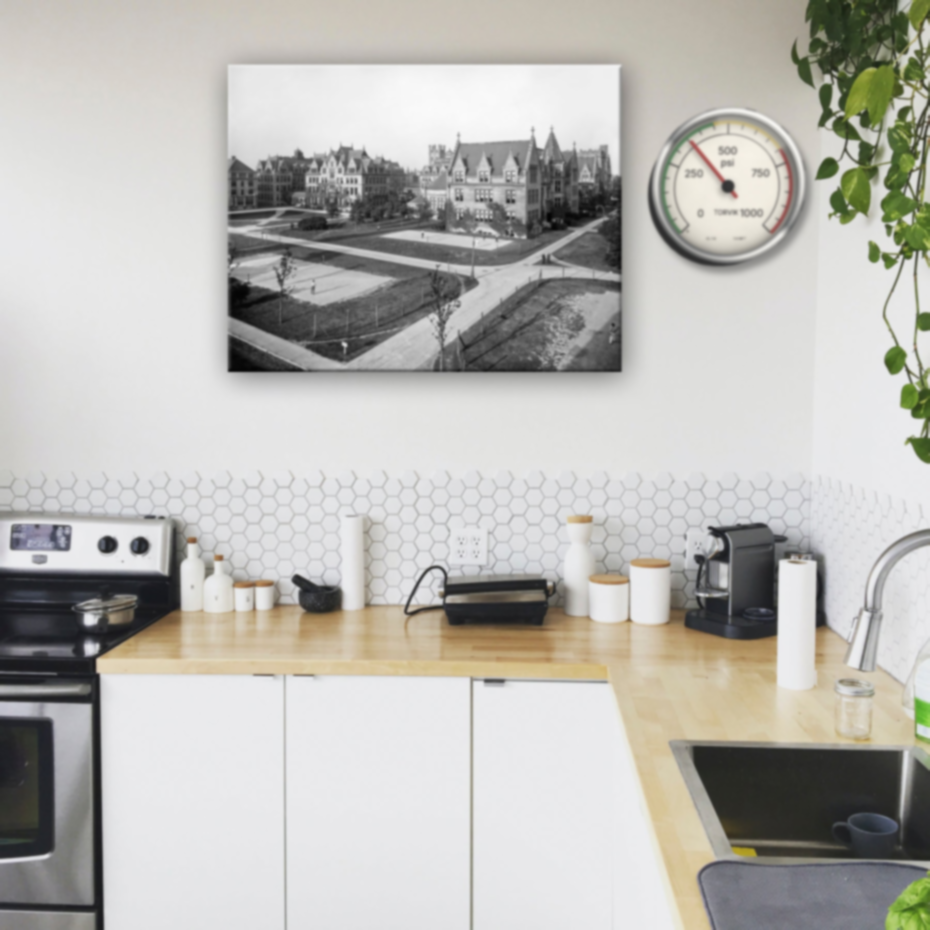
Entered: {"value": 350, "unit": "psi"}
